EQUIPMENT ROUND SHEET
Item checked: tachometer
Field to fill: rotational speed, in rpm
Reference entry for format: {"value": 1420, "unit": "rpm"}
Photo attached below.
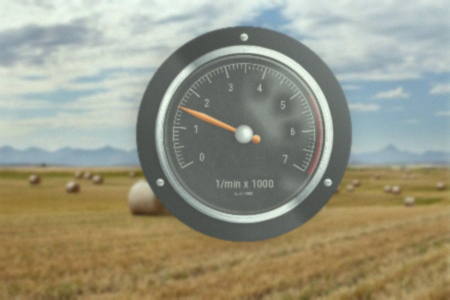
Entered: {"value": 1500, "unit": "rpm"}
